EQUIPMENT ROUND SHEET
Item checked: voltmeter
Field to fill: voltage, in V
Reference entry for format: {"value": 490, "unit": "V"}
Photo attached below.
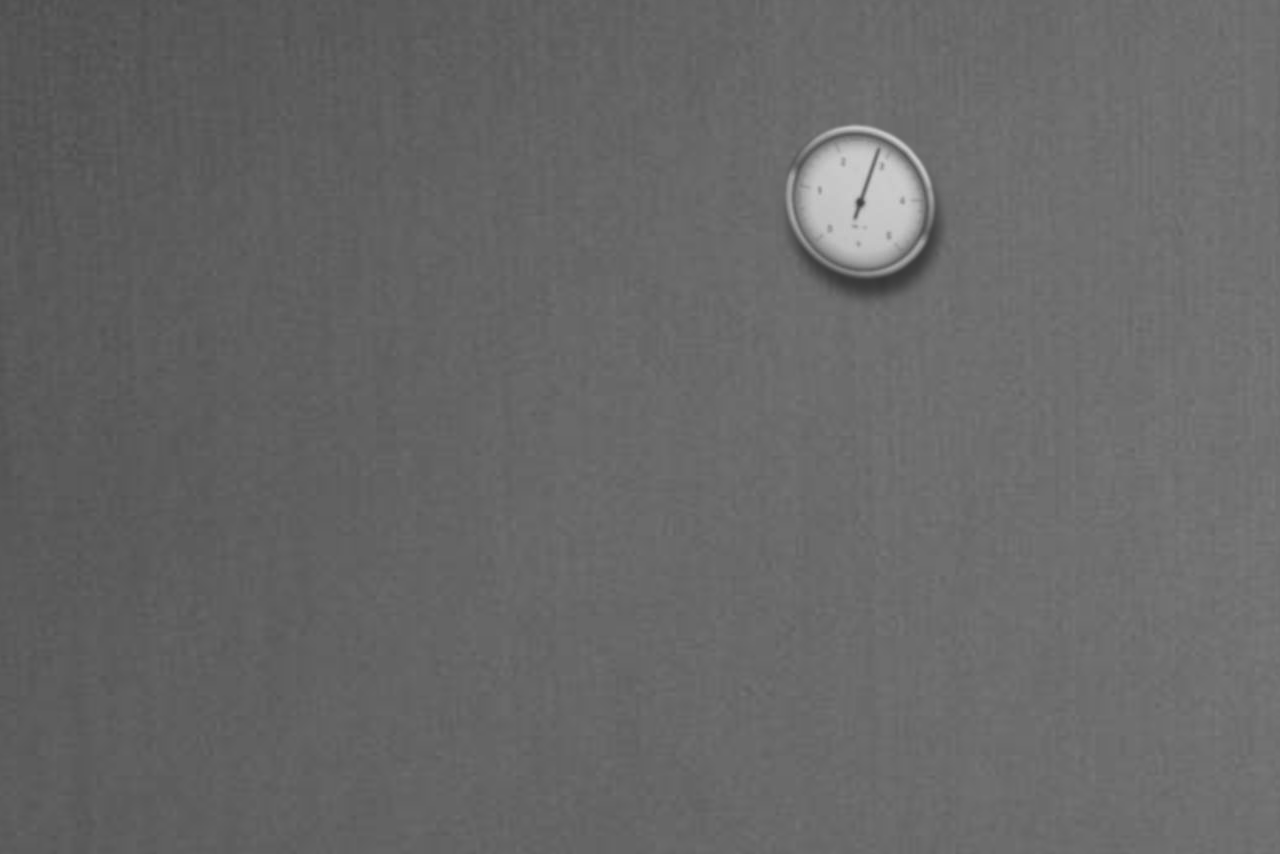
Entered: {"value": 2.8, "unit": "V"}
